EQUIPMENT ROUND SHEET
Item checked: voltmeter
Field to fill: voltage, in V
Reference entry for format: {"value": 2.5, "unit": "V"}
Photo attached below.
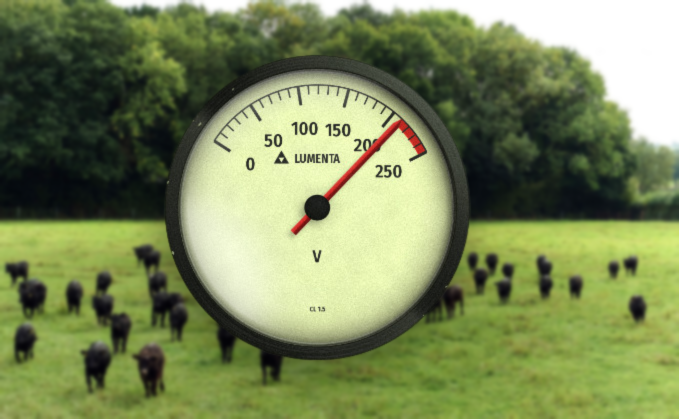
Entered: {"value": 210, "unit": "V"}
